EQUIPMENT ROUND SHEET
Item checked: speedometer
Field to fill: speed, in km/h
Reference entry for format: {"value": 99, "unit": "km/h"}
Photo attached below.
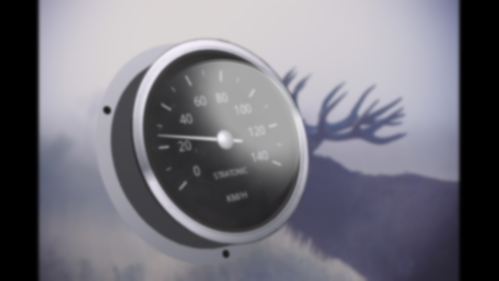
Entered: {"value": 25, "unit": "km/h"}
